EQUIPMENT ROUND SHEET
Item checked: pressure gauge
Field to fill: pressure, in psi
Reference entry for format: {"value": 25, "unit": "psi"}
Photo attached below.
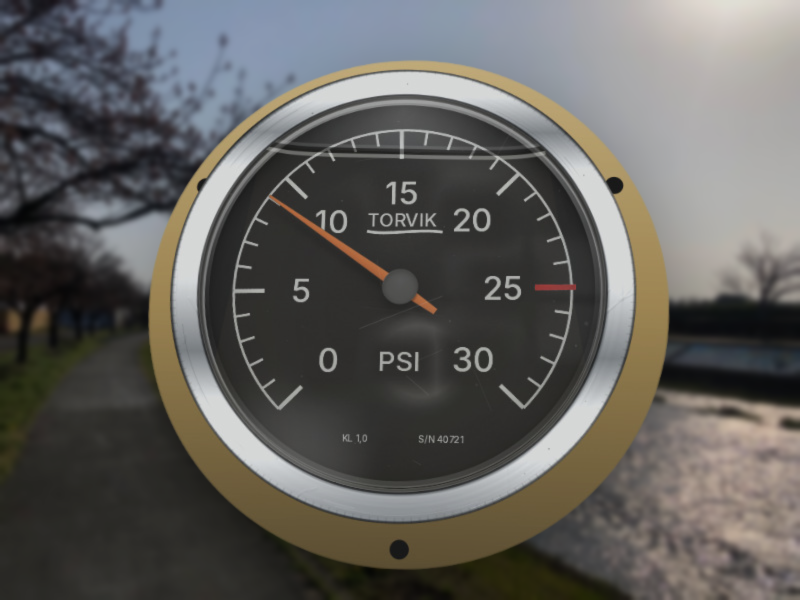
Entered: {"value": 9, "unit": "psi"}
